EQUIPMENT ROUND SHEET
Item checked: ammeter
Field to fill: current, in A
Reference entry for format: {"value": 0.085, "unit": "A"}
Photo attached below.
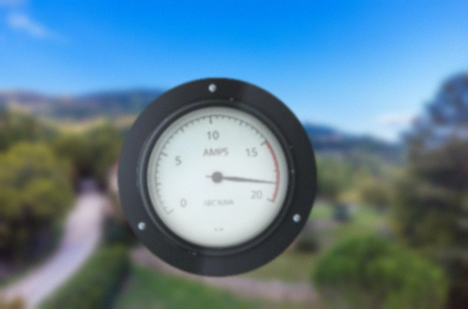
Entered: {"value": 18.5, "unit": "A"}
